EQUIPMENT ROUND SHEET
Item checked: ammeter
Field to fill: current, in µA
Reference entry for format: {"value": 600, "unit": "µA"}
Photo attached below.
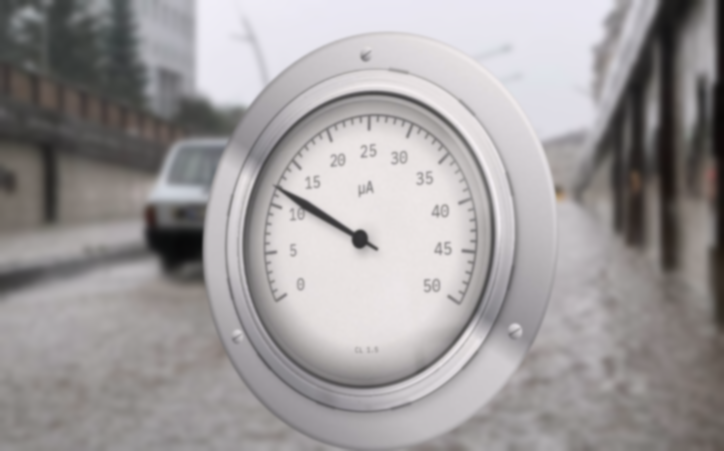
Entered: {"value": 12, "unit": "µA"}
